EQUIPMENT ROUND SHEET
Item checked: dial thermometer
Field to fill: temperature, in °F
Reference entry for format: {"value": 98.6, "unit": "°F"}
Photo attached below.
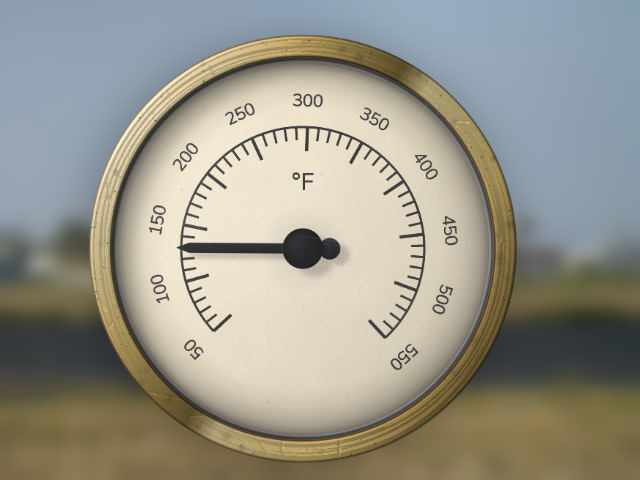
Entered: {"value": 130, "unit": "°F"}
